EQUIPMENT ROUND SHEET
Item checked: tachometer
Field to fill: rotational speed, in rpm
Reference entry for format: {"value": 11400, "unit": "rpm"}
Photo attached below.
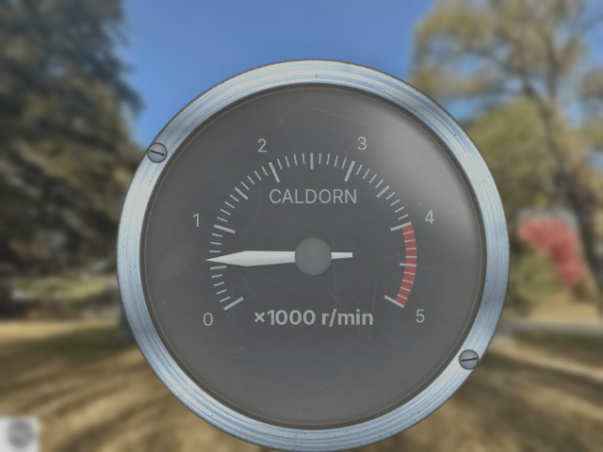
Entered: {"value": 600, "unit": "rpm"}
